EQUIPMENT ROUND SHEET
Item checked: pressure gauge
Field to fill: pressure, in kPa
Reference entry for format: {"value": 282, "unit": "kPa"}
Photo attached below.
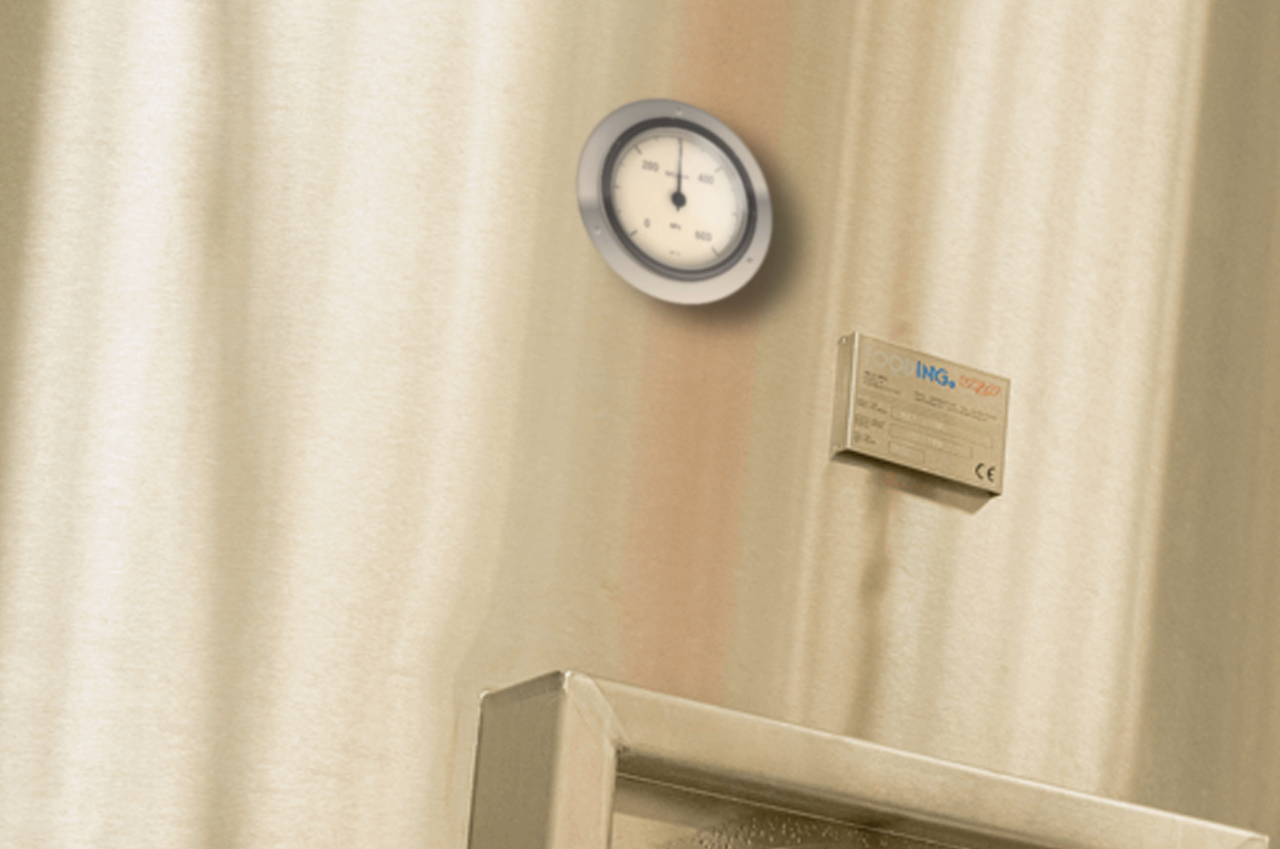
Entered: {"value": 300, "unit": "kPa"}
